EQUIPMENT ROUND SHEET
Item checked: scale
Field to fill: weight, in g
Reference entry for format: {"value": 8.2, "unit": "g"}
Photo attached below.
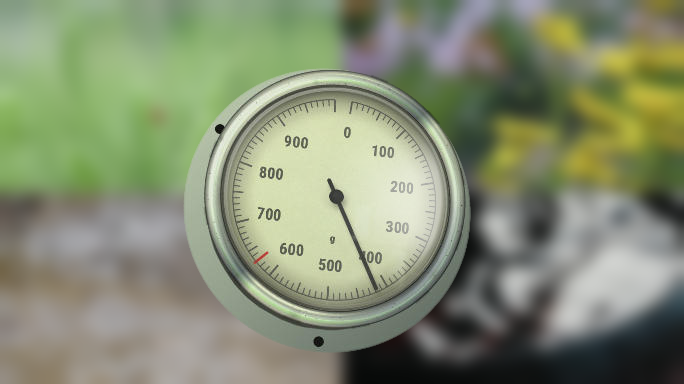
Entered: {"value": 420, "unit": "g"}
